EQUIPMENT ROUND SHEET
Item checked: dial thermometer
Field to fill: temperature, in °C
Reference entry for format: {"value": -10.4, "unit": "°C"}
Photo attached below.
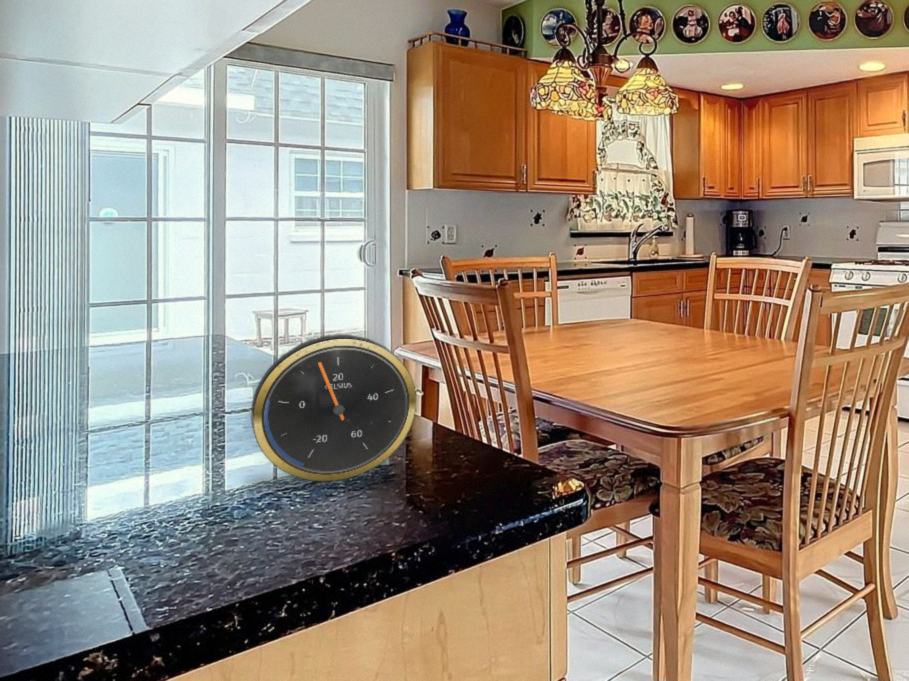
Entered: {"value": 15, "unit": "°C"}
